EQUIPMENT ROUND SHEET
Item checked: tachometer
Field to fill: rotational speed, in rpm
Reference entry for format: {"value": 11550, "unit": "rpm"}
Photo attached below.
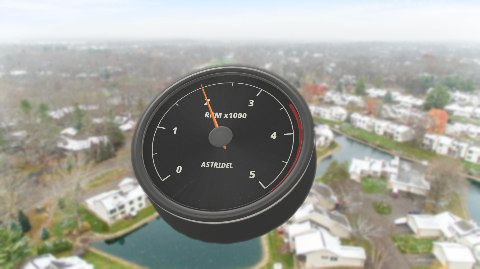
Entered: {"value": 2000, "unit": "rpm"}
